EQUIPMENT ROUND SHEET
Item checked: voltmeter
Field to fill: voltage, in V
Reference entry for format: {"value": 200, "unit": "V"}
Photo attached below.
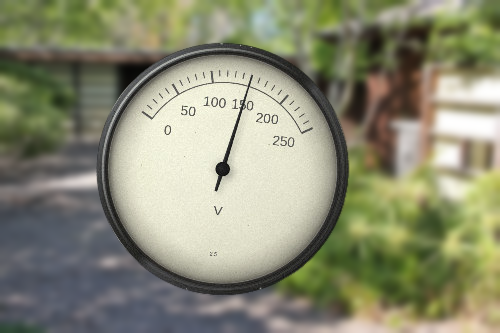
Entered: {"value": 150, "unit": "V"}
